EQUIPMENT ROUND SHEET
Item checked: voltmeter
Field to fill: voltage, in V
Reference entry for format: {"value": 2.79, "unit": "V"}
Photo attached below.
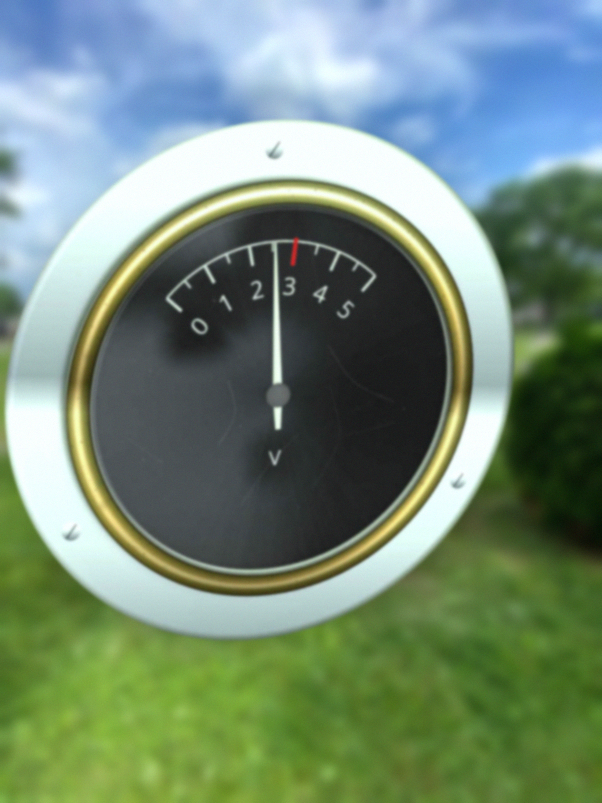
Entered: {"value": 2.5, "unit": "V"}
